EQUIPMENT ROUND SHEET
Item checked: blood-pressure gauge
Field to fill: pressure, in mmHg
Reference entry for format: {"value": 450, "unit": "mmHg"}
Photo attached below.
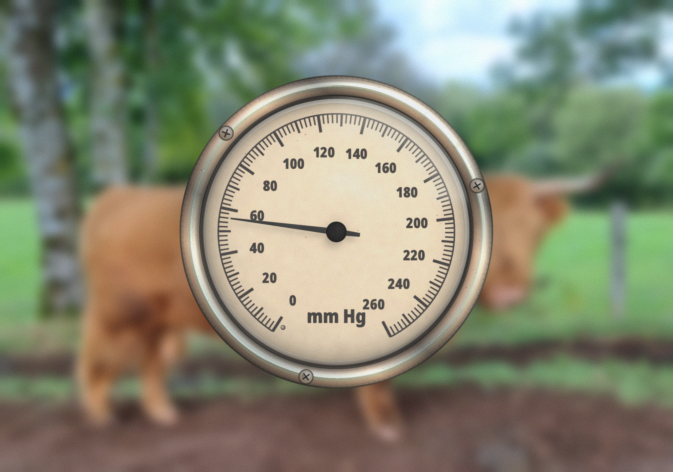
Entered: {"value": 56, "unit": "mmHg"}
